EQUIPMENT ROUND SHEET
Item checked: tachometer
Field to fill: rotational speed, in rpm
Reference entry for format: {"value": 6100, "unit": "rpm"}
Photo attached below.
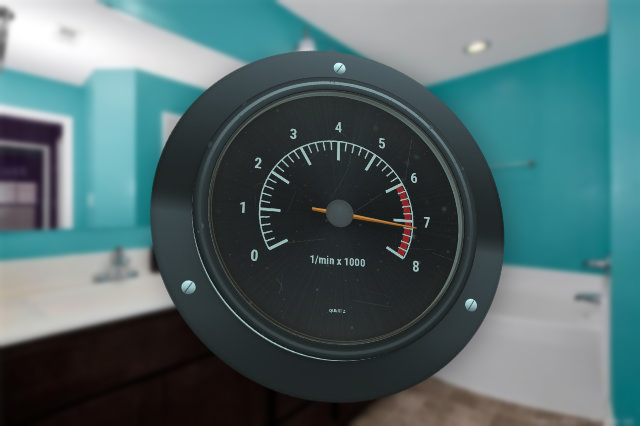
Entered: {"value": 7200, "unit": "rpm"}
